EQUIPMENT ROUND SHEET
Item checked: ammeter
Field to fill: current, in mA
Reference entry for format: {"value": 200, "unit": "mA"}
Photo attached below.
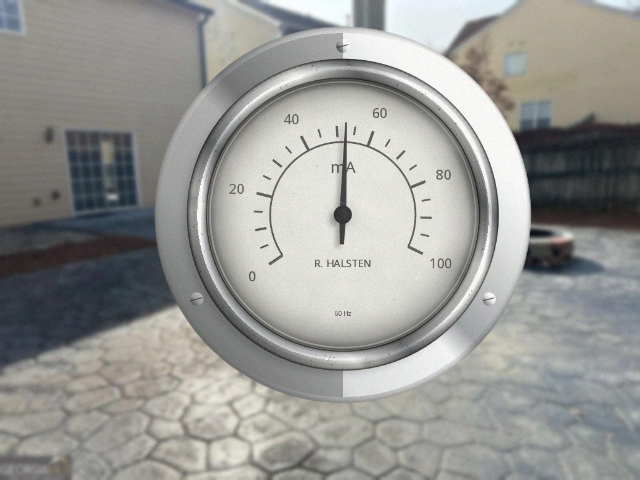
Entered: {"value": 52.5, "unit": "mA"}
